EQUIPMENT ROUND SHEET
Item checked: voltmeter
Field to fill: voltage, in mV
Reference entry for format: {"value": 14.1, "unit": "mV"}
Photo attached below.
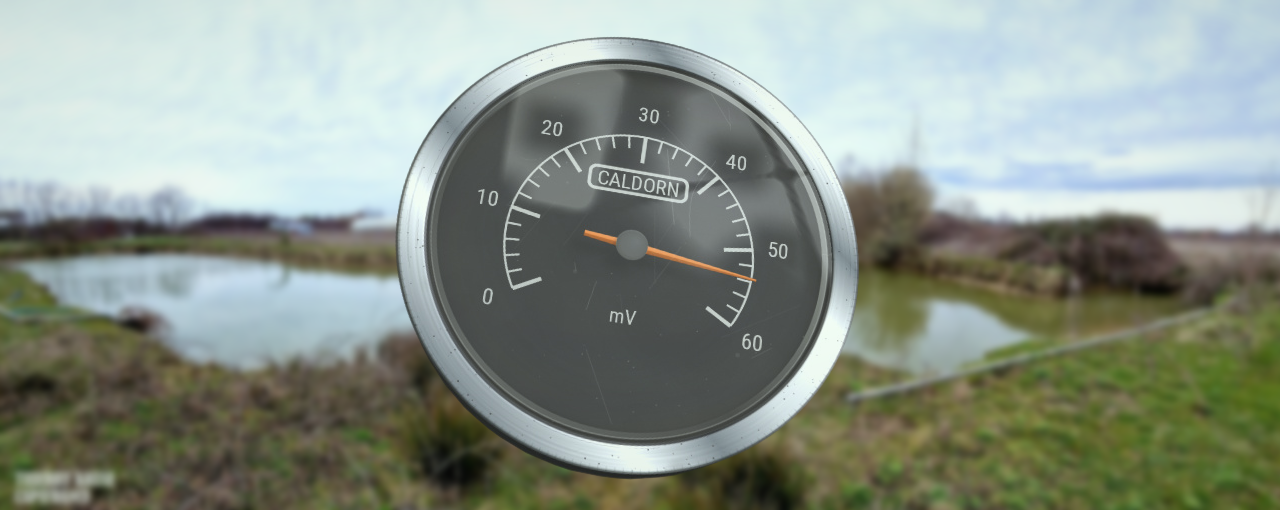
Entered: {"value": 54, "unit": "mV"}
